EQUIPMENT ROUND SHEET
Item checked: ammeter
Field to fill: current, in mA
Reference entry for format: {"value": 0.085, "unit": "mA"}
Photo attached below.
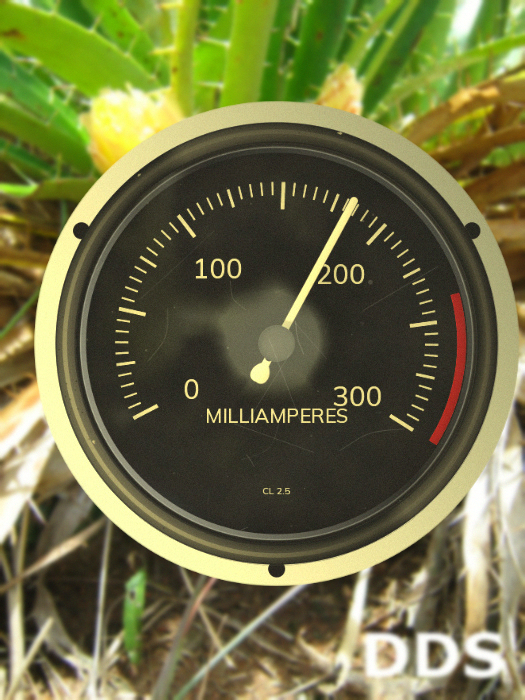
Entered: {"value": 182.5, "unit": "mA"}
